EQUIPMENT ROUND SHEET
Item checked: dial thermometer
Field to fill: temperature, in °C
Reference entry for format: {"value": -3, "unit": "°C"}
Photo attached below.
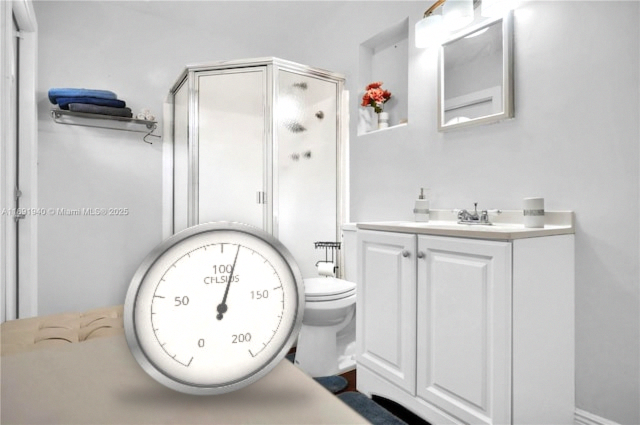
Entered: {"value": 110, "unit": "°C"}
